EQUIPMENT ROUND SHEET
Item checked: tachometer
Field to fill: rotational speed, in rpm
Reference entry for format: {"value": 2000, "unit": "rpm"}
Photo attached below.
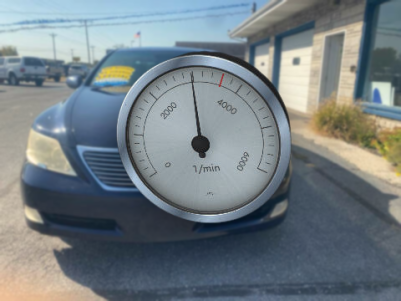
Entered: {"value": 3000, "unit": "rpm"}
